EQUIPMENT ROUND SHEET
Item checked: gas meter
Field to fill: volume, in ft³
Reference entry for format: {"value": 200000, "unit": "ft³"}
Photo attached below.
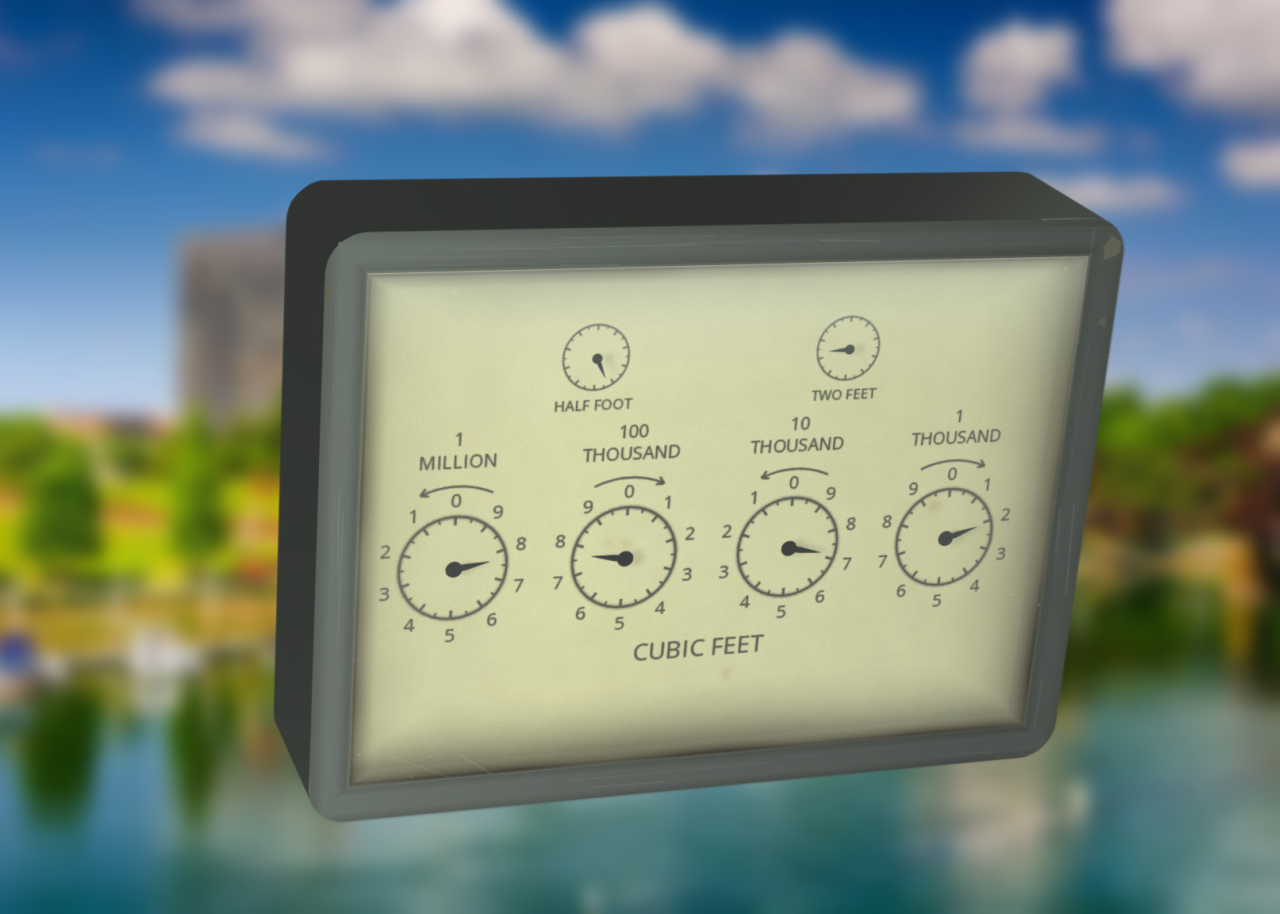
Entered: {"value": 777200, "unit": "ft³"}
